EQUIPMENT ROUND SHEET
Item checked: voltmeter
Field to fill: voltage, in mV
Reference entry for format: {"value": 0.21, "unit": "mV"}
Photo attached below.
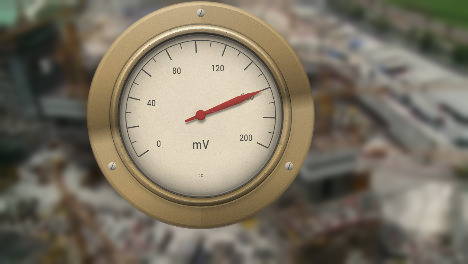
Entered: {"value": 160, "unit": "mV"}
